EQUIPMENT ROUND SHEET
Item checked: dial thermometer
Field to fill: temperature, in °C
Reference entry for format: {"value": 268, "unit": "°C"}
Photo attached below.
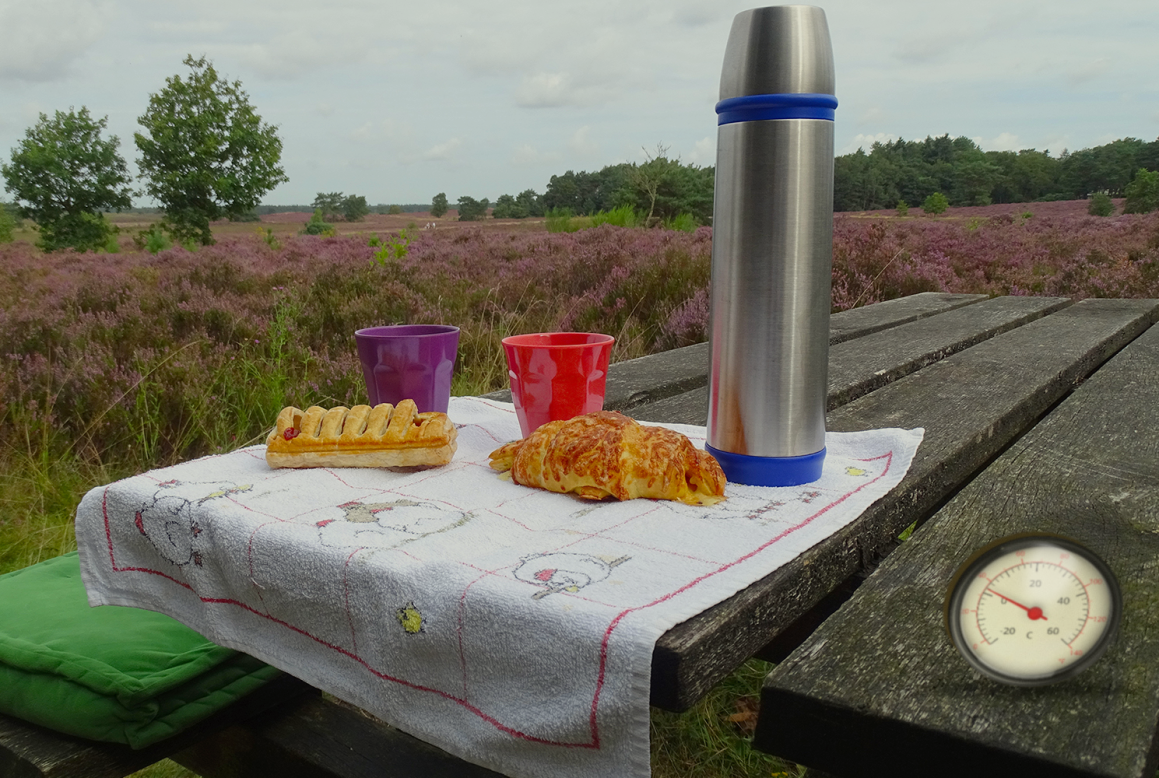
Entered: {"value": 2, "unit": "°C"}
